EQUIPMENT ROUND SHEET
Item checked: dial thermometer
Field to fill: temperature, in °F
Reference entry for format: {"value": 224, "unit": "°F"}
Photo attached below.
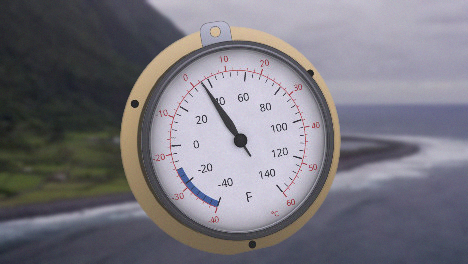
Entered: {"value": 36, "unit": "°F"}
